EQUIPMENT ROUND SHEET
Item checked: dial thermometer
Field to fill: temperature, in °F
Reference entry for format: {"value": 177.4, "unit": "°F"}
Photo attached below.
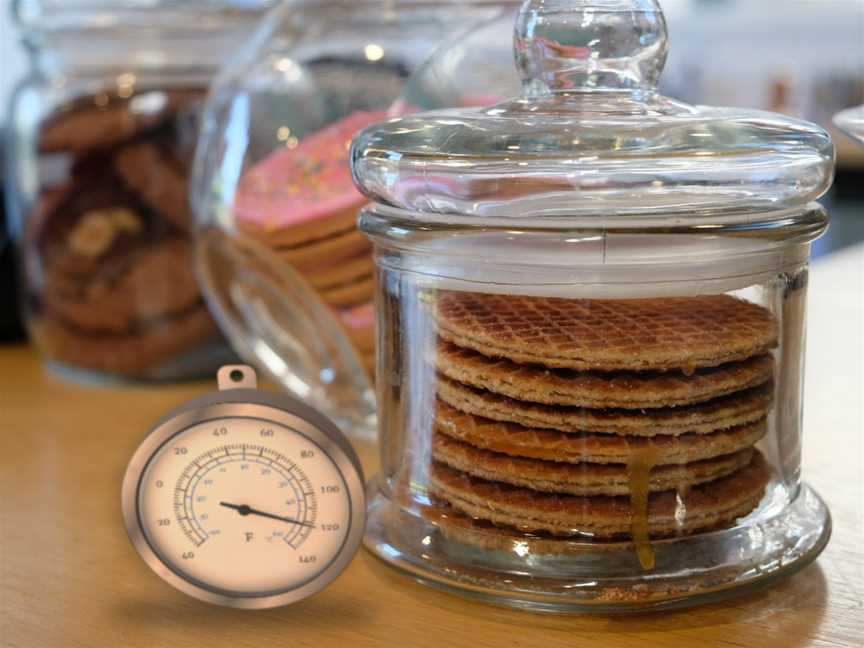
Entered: {"value": 120, "unit": "°F"}
